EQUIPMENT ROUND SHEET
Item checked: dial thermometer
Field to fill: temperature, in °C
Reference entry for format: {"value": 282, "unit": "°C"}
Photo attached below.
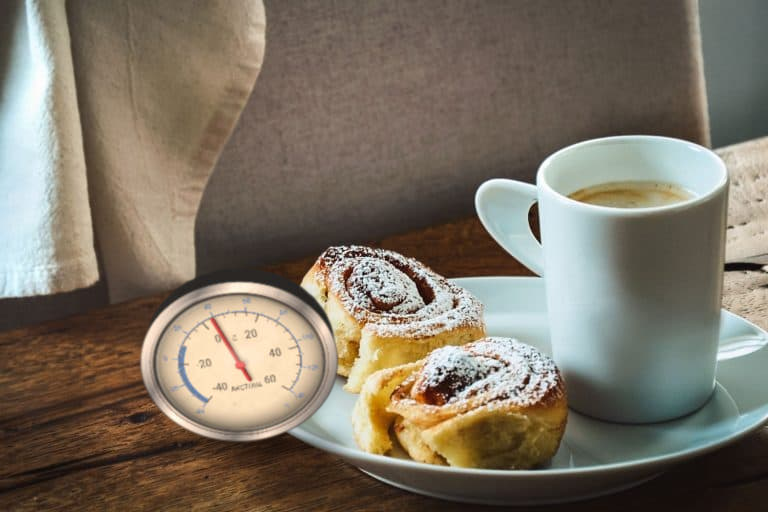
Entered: {"value": 4, "unit": "°C"}
